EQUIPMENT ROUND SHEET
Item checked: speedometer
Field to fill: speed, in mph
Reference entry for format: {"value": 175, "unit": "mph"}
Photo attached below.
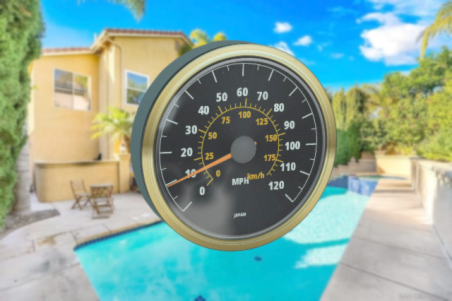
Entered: {"value": 10, "unit": "mph"}
